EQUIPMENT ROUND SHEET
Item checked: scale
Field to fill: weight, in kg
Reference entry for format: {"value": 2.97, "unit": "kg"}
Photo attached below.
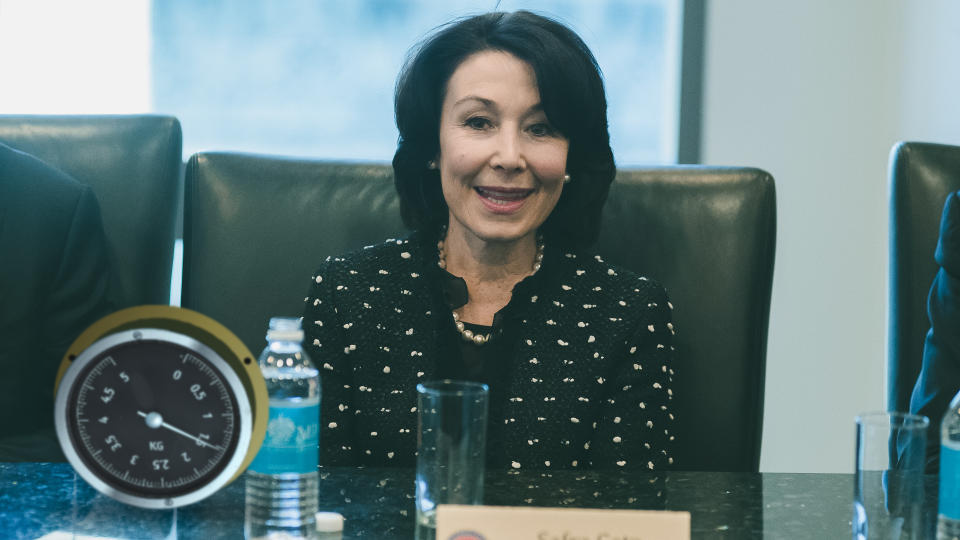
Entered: {"value": 1.5, "unit": "kg"}
